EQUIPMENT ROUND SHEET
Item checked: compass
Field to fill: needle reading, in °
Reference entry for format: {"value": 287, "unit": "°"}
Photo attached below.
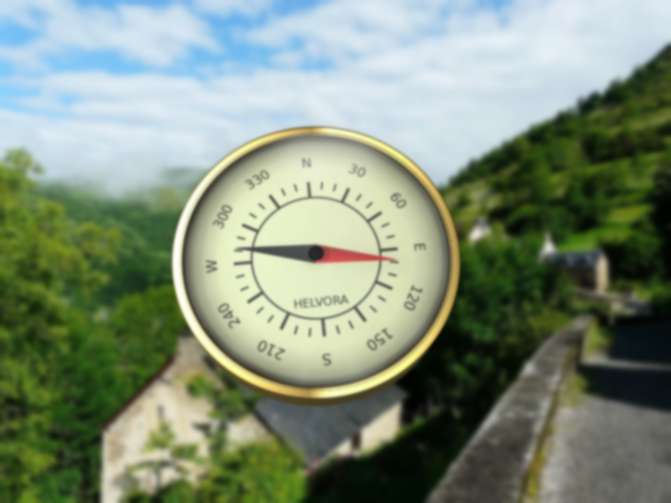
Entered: {"value": 100, "unit": "°"}
